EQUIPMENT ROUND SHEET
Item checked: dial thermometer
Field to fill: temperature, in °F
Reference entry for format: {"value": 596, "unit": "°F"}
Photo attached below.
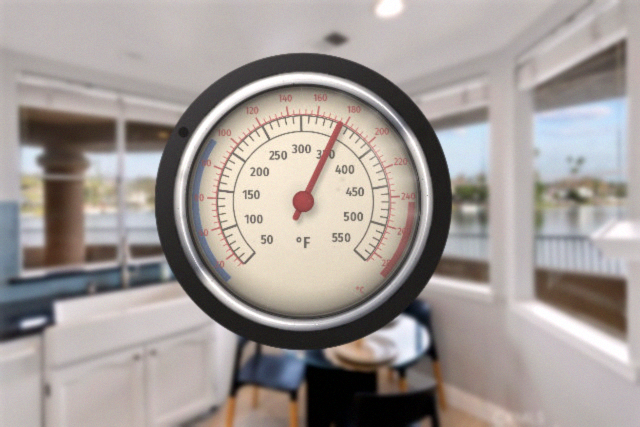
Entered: {"value": 350, "unit": "°F"}
